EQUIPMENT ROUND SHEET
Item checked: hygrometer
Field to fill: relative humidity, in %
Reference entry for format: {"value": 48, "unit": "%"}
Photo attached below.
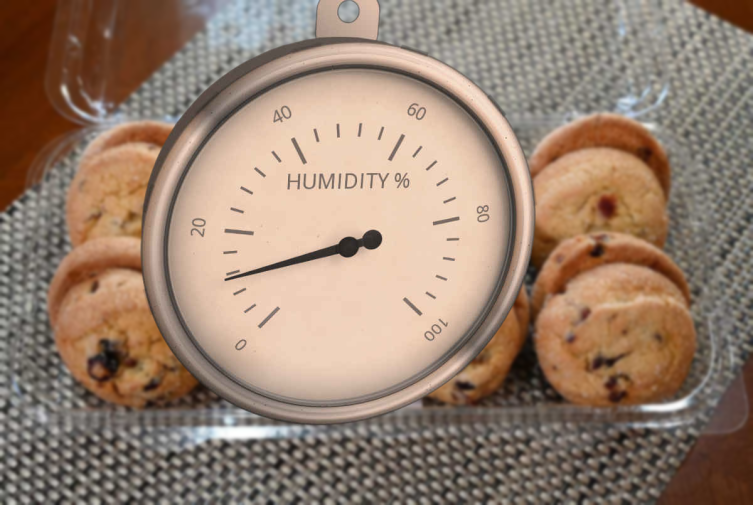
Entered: {"value": 12, "unit": "%"}
